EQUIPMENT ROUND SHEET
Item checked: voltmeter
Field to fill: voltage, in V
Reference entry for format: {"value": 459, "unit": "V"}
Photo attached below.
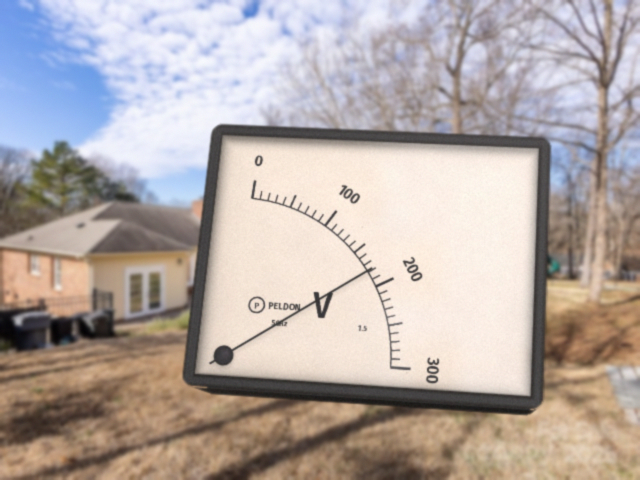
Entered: {"value": 180, "unit": "V"}
